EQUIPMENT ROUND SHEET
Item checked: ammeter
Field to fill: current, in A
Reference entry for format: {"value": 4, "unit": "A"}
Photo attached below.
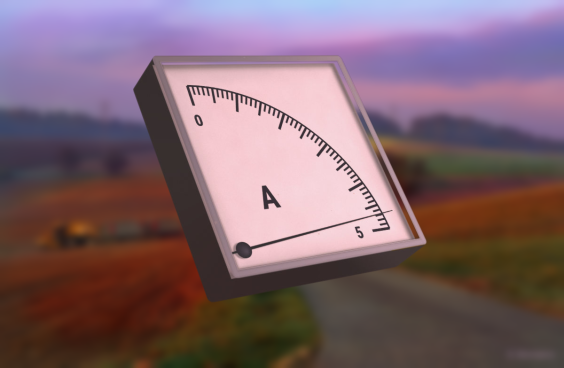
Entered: {"value": 4.7, "unit": "A"}
